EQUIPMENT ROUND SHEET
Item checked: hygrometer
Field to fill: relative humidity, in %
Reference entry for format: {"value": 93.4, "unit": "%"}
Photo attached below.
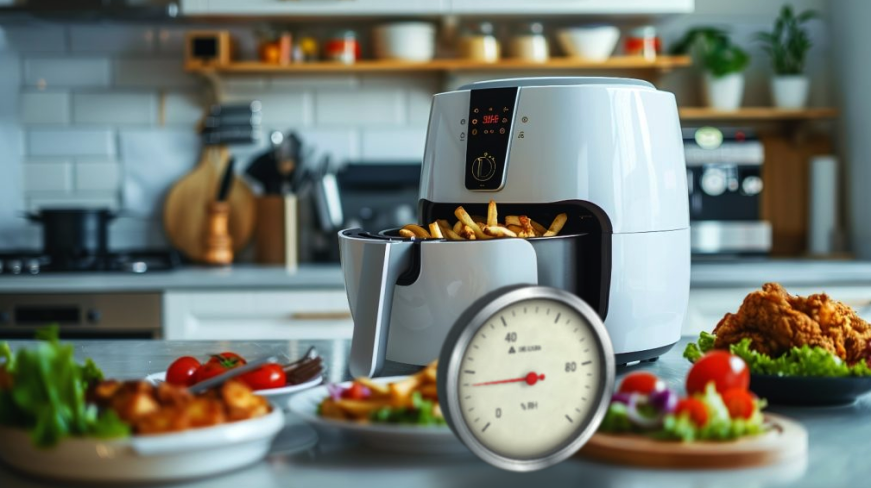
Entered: {"value": 16, "unit": "%"}
